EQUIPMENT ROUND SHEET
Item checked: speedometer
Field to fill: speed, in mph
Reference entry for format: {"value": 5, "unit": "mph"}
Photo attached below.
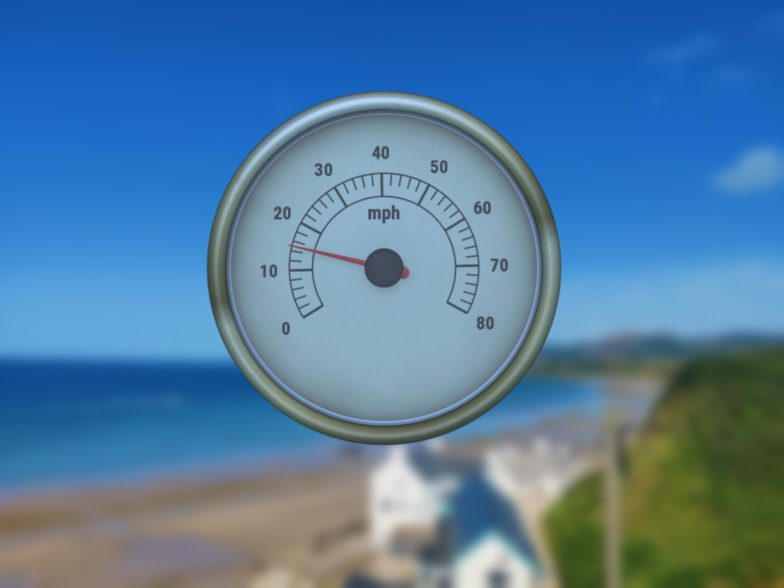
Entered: {"value": 15, "unit": "mph"}
